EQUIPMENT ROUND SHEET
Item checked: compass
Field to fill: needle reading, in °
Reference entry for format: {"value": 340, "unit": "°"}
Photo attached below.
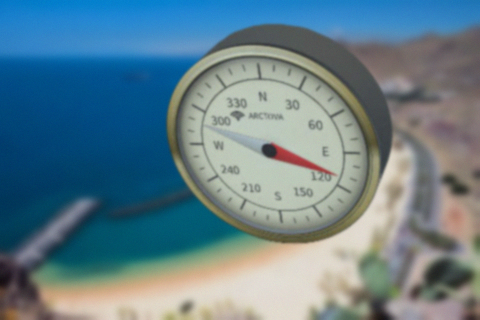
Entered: {"value": 110, "unit": "°"}
